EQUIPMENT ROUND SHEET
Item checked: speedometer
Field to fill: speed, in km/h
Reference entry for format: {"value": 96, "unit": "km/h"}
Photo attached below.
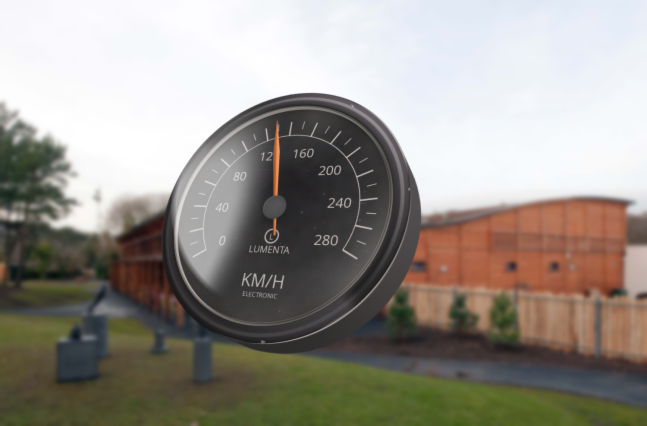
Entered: {"value": 130, "unit": "km/h"}
